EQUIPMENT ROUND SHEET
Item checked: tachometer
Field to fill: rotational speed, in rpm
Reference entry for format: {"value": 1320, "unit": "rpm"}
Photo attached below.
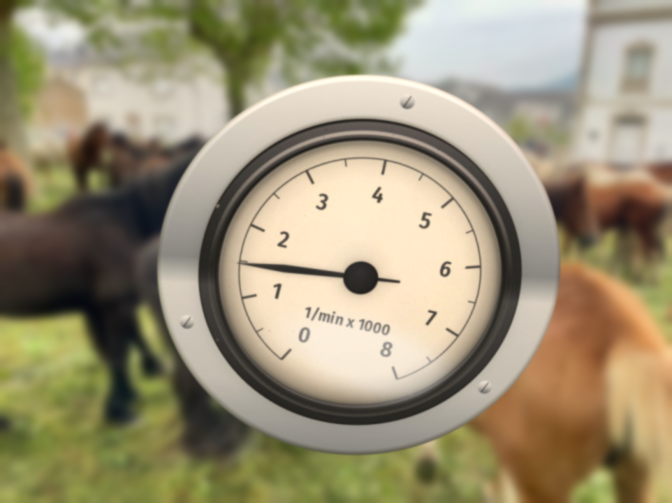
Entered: {"value": 1500, "unit": "rpm"}
